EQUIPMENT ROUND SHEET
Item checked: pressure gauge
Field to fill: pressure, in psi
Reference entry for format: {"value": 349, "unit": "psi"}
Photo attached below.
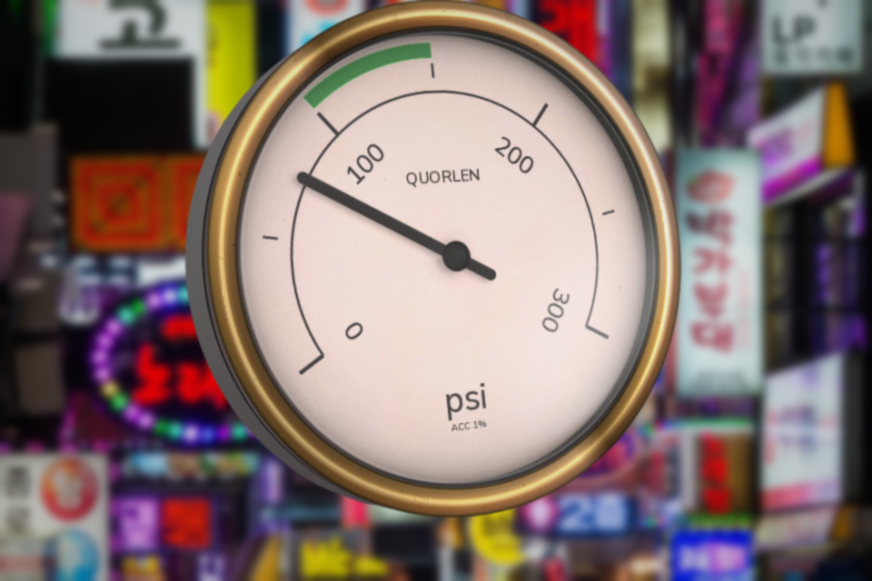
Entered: {"value": 75, "unit": "psi"}
